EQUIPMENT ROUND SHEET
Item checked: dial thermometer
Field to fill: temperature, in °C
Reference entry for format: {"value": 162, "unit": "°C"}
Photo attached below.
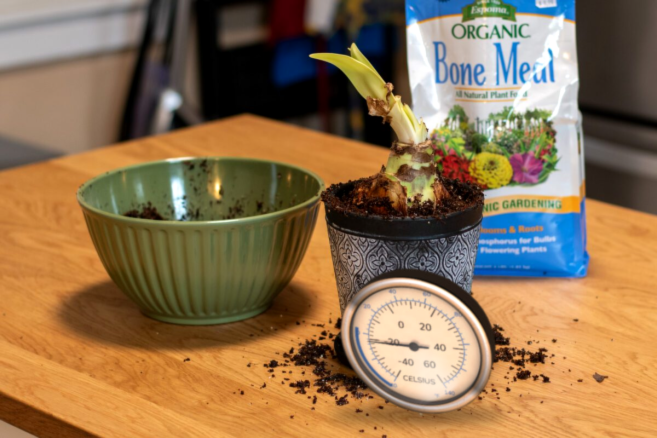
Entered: {"value": -20, "unit": "°C"}
